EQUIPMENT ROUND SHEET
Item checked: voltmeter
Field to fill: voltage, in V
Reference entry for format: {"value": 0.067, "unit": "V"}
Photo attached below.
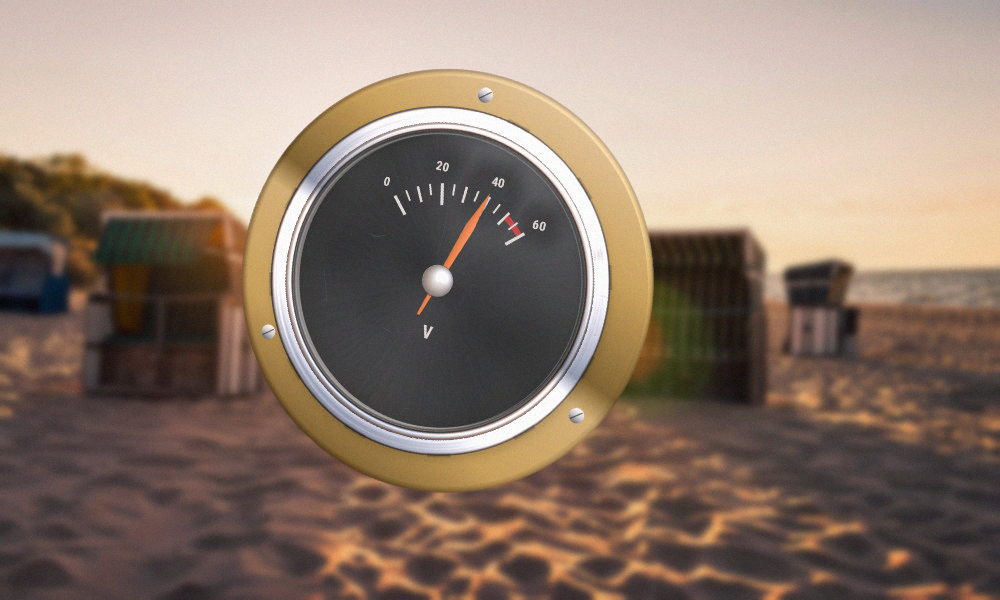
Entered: {"value": 40, "unit": "V"}
